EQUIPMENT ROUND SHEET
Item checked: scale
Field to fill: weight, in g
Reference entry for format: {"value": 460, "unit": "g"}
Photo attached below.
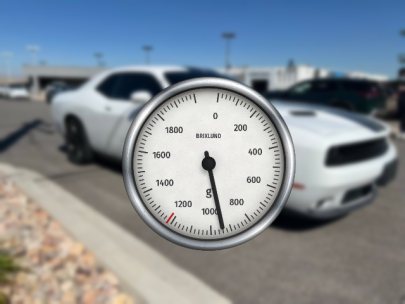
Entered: {"value": 940, "unit": "g"}
